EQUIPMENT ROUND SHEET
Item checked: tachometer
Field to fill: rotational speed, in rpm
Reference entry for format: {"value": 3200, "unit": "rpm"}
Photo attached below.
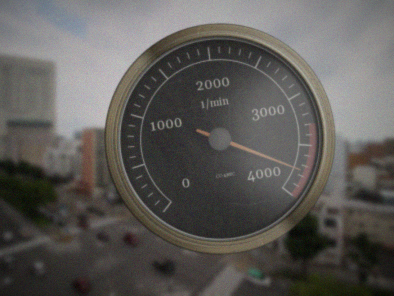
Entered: {"value": 3750, "unit": "rpm"}
